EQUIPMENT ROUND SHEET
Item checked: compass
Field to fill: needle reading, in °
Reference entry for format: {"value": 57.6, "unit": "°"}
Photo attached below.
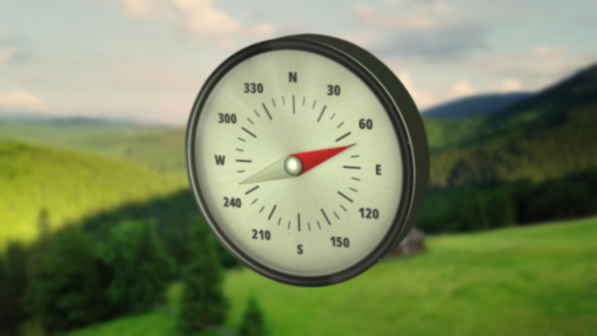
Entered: {"value": 70, "unit": "°"}
